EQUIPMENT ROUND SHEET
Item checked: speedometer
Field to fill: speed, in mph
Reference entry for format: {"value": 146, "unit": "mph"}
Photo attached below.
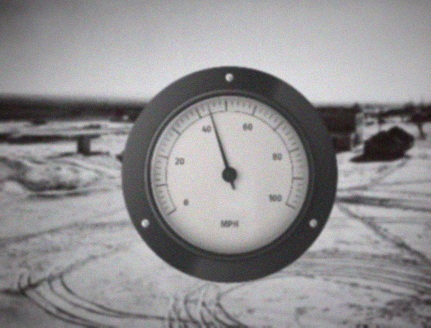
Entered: {"value": 44, "unit": "mph"}
